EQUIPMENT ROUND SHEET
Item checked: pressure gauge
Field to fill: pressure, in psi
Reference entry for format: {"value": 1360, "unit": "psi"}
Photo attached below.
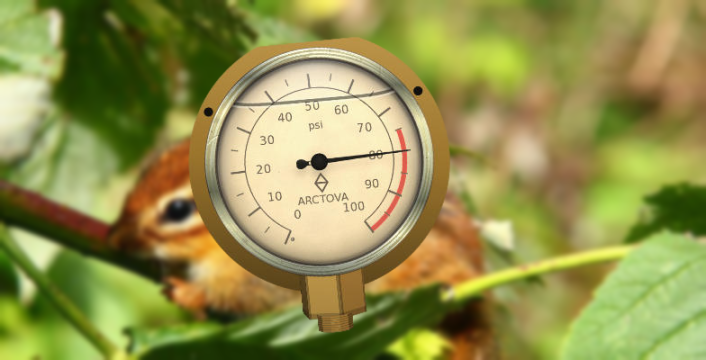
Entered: {"value": 80, "unit": "psi"}
